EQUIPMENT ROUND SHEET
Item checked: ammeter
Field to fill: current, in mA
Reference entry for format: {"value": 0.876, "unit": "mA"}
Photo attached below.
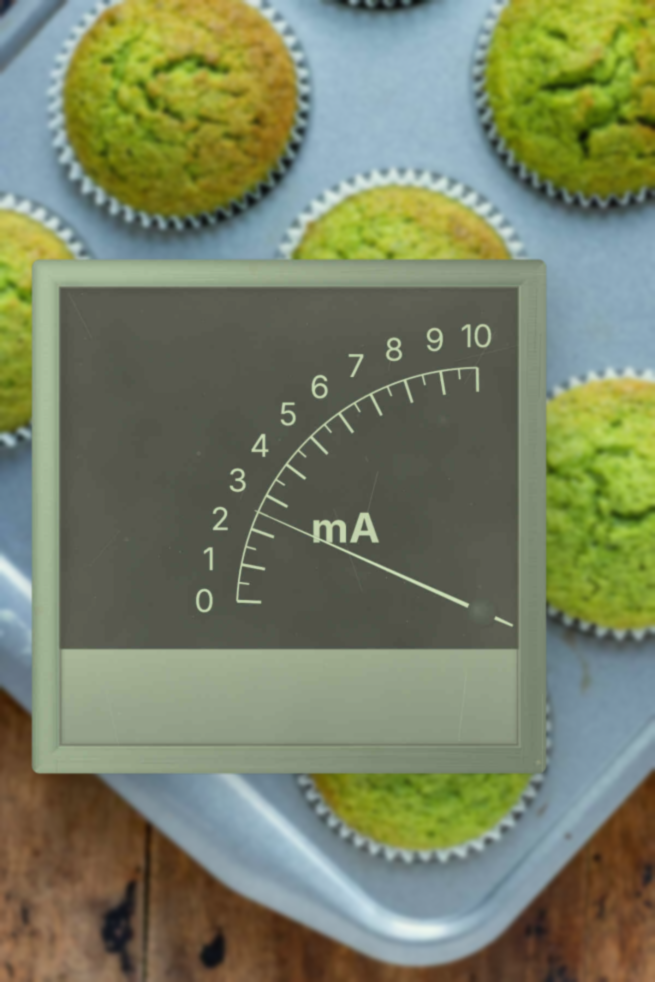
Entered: {"value": 2.5, "unit": "mA"}
